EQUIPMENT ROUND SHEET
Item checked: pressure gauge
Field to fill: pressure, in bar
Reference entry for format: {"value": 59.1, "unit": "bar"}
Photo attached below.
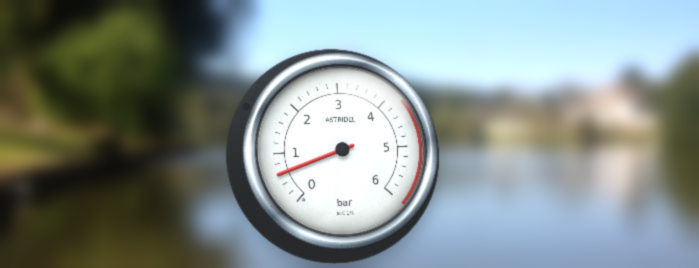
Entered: {"value": 0.6, "unit": "bar"}
